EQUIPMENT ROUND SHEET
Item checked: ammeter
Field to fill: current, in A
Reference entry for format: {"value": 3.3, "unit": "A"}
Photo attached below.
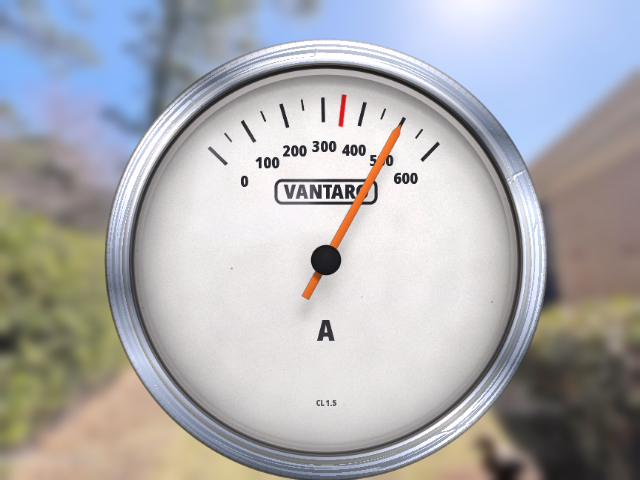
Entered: {"value": 500, "unit": "A"}
